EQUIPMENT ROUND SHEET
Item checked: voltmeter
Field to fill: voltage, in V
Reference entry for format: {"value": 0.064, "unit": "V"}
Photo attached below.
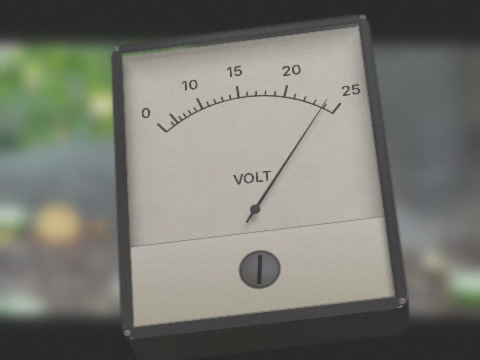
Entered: {"value": 24, "unit": "V"}
